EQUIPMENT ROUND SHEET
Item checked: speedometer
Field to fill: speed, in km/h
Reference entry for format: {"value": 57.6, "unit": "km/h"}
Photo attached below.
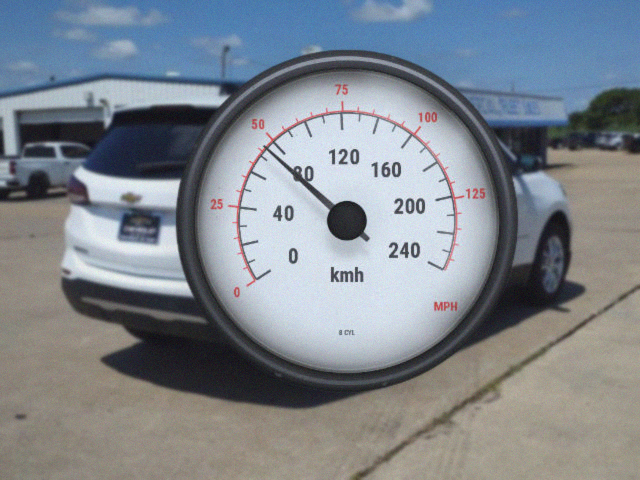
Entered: {"value": 75, "unit": "km/h"}
